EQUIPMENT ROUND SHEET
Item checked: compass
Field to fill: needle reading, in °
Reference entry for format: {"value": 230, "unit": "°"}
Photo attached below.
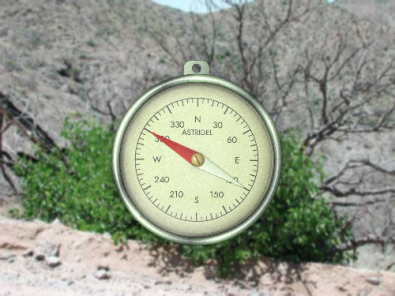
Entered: {"value": 300, "unit": "°"}
